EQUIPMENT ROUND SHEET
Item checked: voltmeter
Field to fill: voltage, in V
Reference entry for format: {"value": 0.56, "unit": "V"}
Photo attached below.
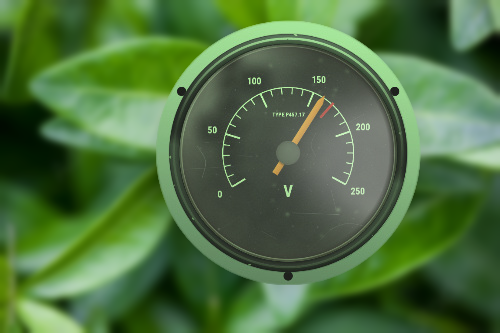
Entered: {"value": 160, "unit": "V"}
